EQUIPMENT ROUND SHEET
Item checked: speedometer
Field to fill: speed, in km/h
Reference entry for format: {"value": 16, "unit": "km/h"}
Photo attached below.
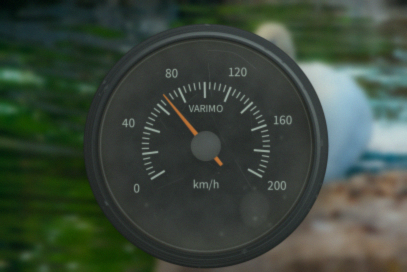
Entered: {"value": 68, "unit": "km/h"}
